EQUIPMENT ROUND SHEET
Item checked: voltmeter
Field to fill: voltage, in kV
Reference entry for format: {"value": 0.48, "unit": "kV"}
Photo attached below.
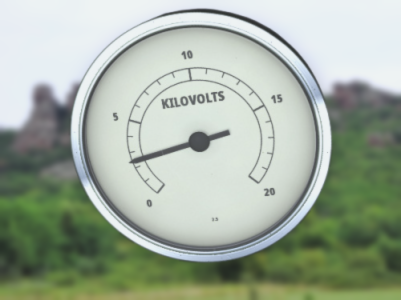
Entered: {"value": 2.5, "unit": "kV"}
